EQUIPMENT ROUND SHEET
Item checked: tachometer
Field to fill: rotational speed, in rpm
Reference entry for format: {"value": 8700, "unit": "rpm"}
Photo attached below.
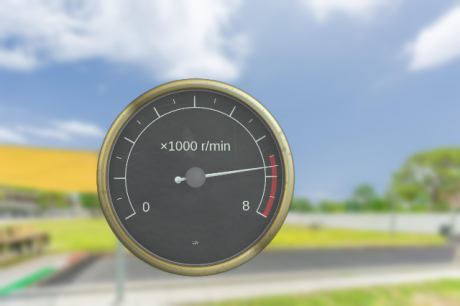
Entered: {"value": 6750, "unit": "rpm"}
